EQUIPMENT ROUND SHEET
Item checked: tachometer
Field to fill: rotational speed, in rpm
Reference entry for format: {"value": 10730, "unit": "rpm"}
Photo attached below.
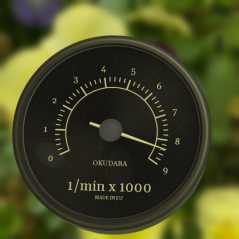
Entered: {"value": 8400, "unit": "rpm"}
